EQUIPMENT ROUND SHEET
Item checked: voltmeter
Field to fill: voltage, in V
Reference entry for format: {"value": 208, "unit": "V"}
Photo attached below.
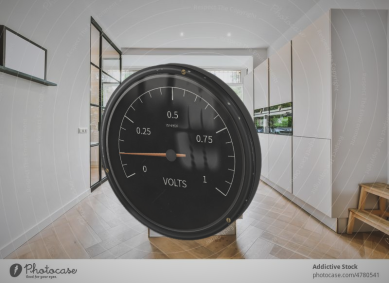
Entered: {"value": 0.1, "unit": "V"}
